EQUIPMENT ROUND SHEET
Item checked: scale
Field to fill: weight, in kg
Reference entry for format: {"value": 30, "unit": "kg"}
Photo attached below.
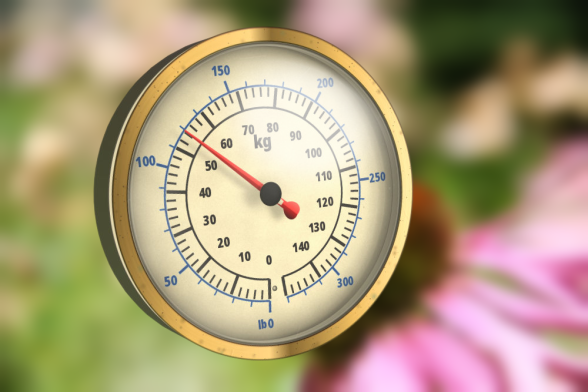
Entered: {"value": 54, "unit": "kg"}
